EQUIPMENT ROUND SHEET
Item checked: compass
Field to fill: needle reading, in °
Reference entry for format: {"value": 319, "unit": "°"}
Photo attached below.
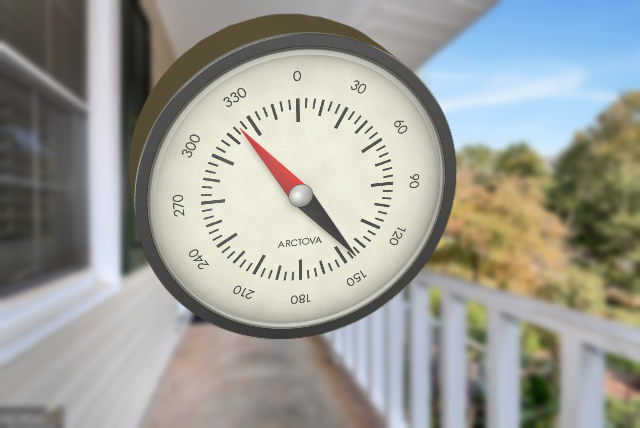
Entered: {"value": 322.5, "unit": "°"}
